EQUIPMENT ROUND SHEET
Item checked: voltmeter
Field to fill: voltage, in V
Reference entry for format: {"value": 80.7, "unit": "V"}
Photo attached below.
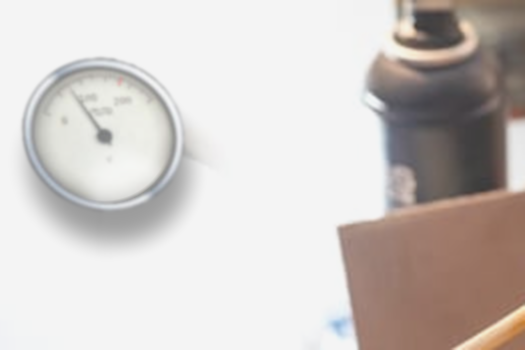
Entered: {"value": 75, "unit": "V"}
